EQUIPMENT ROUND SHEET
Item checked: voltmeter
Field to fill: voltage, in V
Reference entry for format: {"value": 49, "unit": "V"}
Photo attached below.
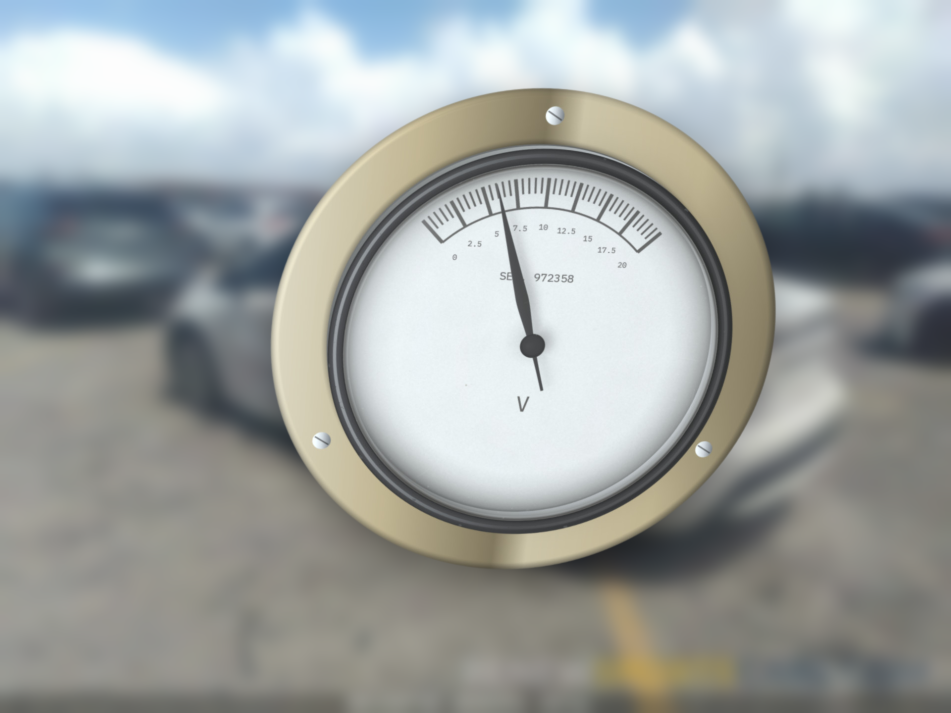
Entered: {"value": 6, "unit": "V"}
